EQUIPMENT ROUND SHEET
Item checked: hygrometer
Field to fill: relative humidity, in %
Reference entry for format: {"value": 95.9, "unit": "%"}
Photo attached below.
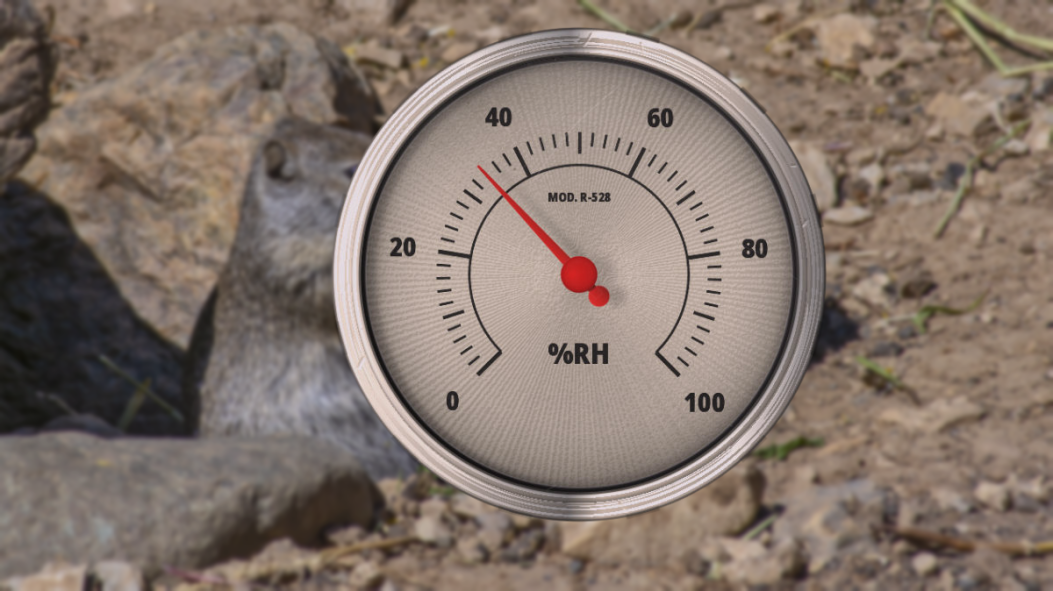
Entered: {"value": 34, "unit": "%"}
